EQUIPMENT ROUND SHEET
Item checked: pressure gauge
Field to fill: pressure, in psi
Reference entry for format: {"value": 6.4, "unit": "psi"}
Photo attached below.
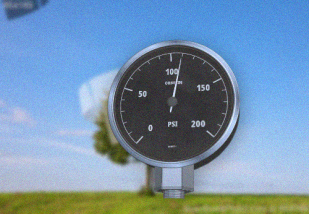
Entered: {"value": 110, "unit": "psi"}
